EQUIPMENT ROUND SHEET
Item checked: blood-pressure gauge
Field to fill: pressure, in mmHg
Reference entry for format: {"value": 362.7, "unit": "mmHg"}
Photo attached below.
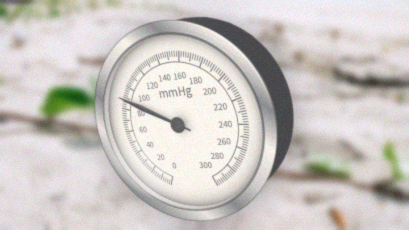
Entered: {"value": 90, "unit": "mmHg"}
